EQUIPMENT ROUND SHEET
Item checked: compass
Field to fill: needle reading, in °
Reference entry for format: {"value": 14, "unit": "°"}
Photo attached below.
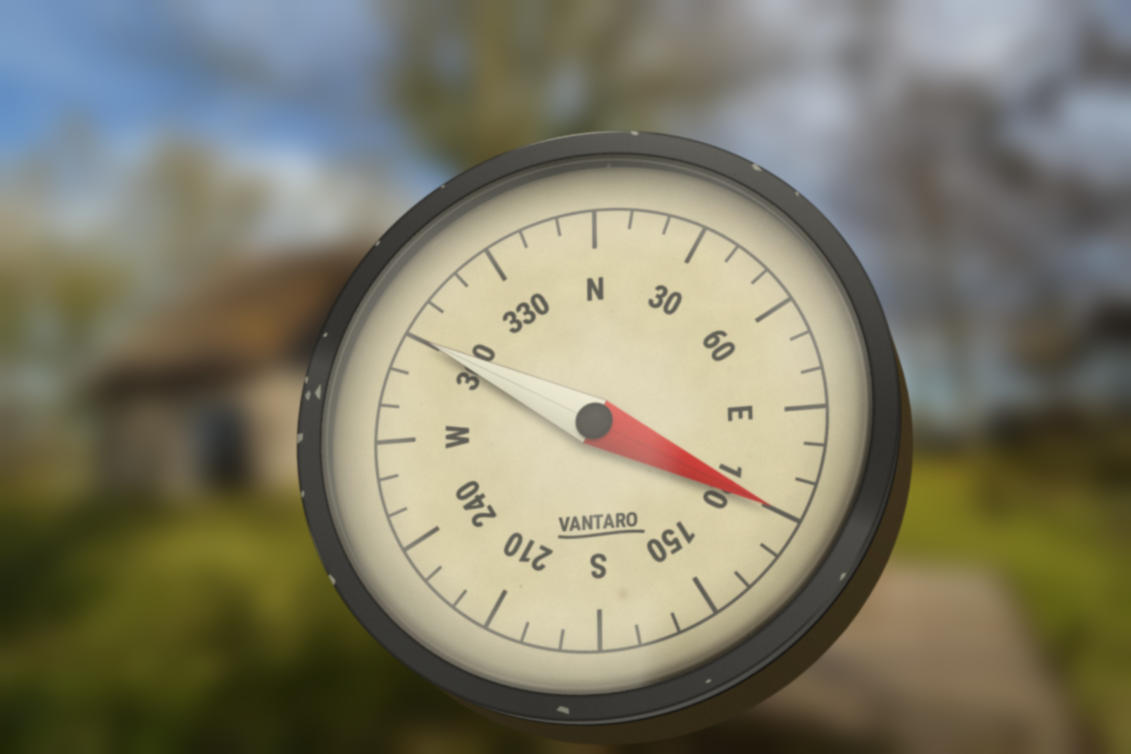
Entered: {"value": 120, "unit": "°"}
